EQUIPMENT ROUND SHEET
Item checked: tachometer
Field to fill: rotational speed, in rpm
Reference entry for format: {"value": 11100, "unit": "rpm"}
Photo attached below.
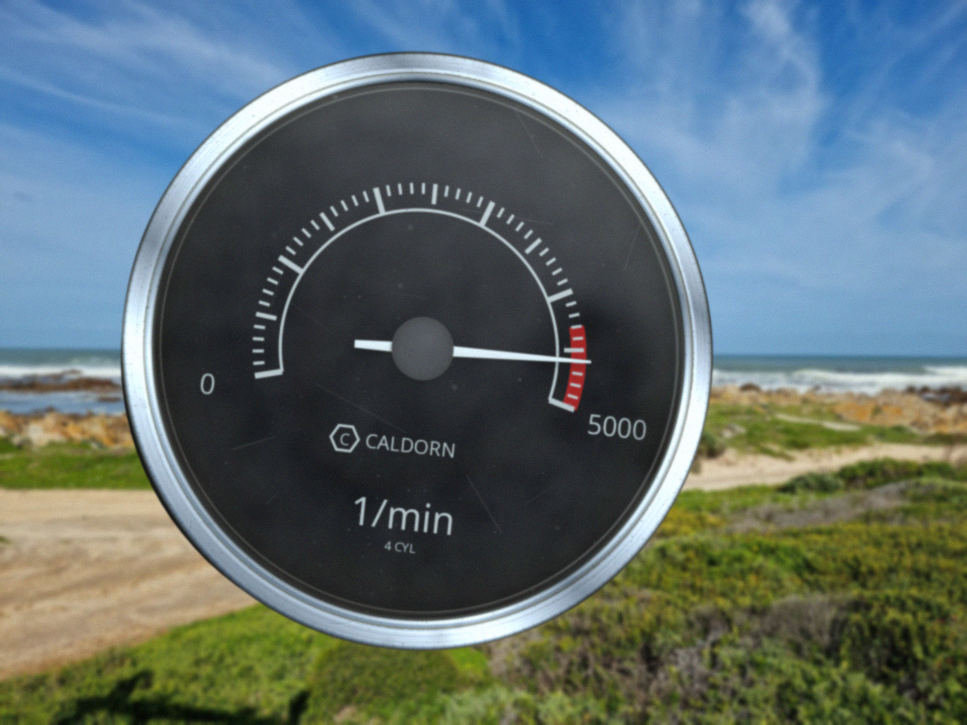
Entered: {"value": 4600, "unit": "rpm"}
